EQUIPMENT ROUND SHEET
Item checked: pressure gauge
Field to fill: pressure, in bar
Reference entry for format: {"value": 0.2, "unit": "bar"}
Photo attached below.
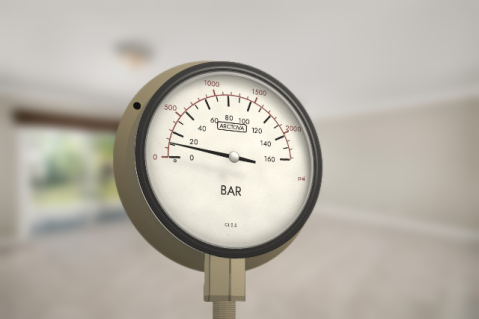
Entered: {"value": 10, "unit": "bar"}
